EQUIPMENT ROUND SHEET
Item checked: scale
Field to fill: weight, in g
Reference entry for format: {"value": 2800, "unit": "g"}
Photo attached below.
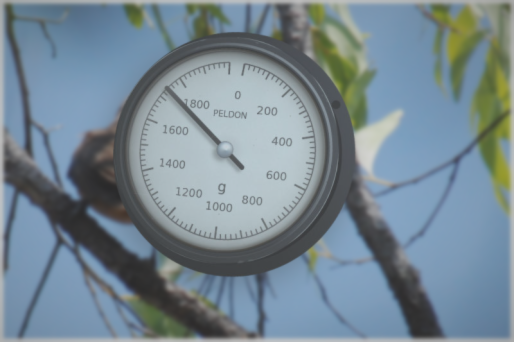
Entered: {"value": 1740, "unit": "g"}
